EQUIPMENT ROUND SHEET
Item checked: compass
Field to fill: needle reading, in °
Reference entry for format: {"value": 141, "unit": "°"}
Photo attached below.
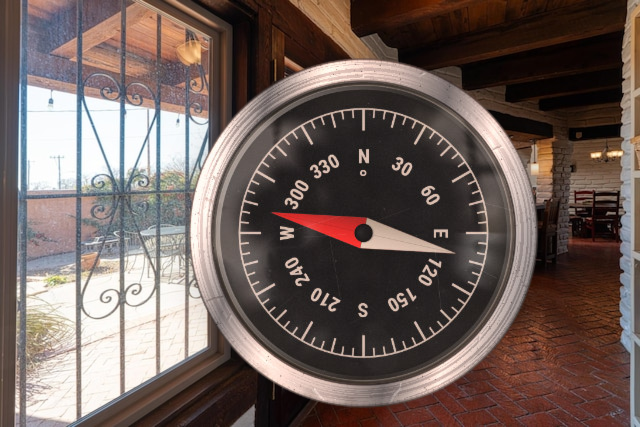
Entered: {"value": 282.5, "unit": "°"}
